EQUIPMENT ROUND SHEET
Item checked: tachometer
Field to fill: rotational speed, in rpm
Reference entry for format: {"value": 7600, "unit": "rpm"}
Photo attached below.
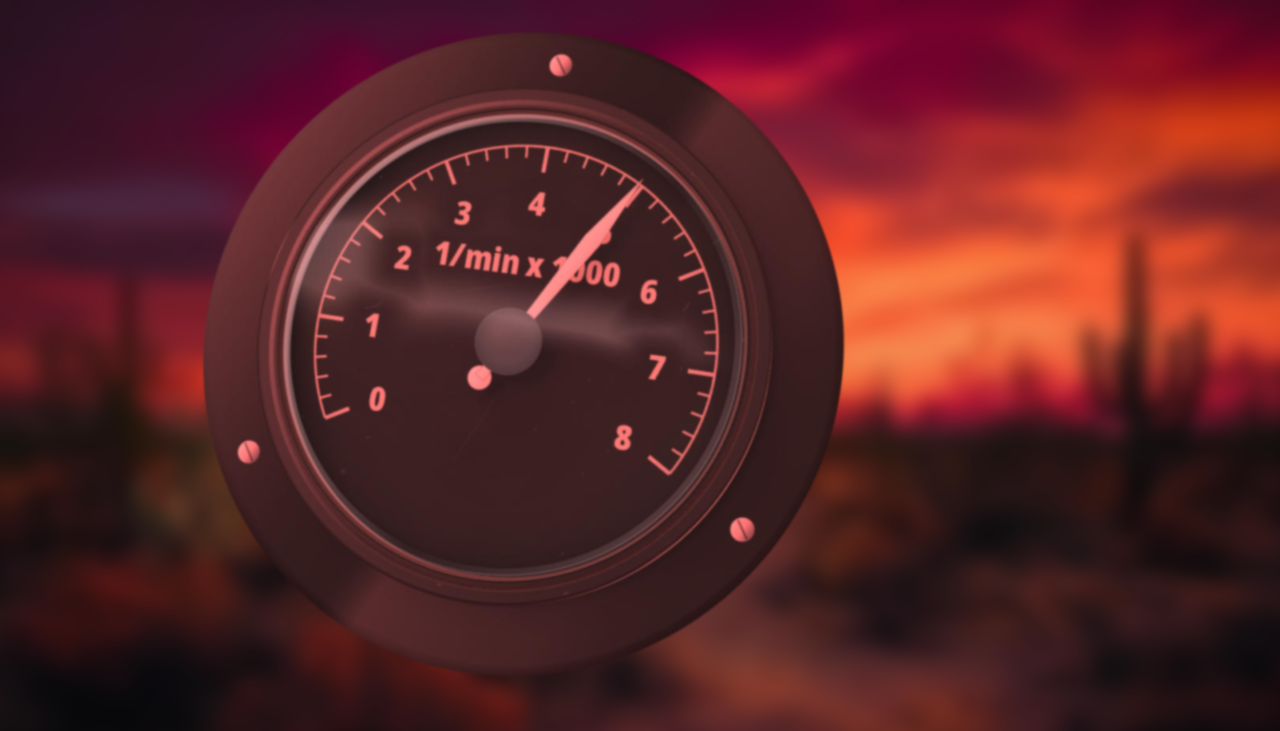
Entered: {"value": 5000, "unit": "rpm"}
